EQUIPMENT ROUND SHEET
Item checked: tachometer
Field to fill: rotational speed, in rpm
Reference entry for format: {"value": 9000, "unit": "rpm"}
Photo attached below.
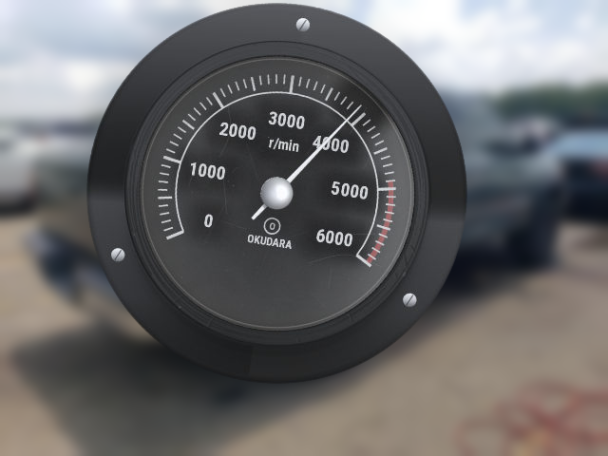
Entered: {"value": 3900, "unit": "rpm"}
